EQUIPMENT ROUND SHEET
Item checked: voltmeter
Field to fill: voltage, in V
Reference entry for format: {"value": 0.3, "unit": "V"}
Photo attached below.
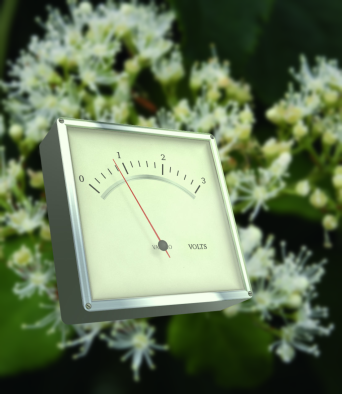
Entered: {"value": 0.8, "unit": "V"}
